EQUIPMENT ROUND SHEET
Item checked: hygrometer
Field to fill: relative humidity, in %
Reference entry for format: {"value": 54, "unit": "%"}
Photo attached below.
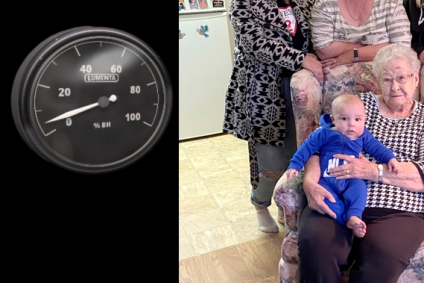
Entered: {"value": 5, "unit": "%"}
